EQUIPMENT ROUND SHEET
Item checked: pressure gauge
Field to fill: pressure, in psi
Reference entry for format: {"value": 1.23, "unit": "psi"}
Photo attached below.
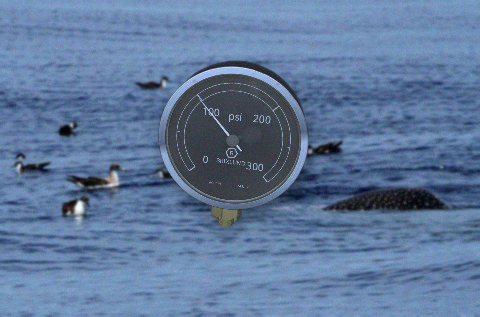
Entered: {"value": 100, "unit": "psi"}
